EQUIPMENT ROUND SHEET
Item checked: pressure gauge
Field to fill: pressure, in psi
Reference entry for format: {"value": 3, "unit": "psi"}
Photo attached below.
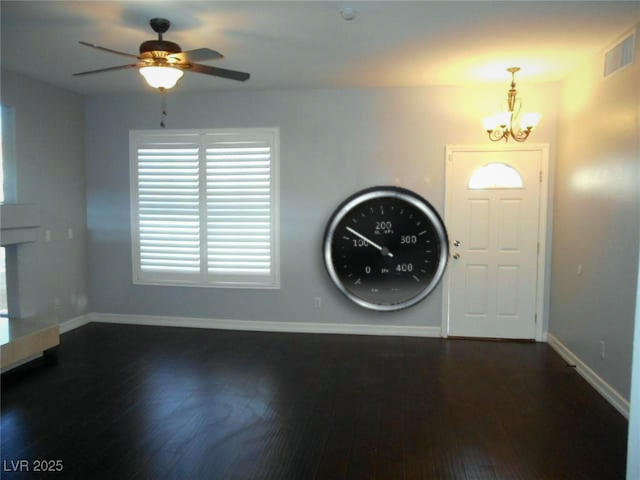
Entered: {"value": 120, "unit": "psi"}
